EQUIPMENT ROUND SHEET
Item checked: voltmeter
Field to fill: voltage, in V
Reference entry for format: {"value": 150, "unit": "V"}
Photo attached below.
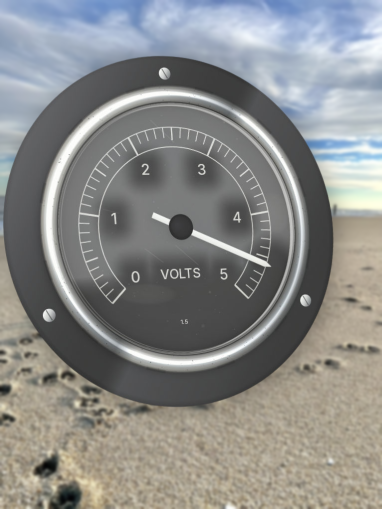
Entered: {"value": 4.6, "unit": "V"}
